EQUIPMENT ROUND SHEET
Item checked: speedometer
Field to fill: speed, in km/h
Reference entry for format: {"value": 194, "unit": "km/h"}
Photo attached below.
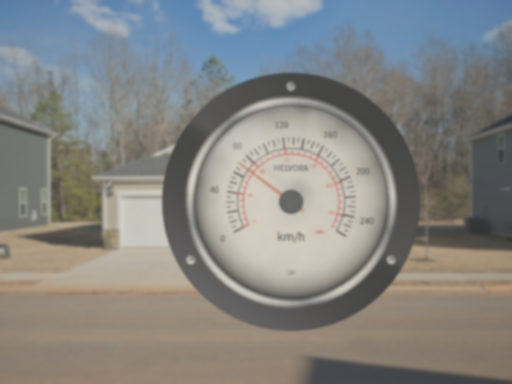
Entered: {"value": 70, "unit": "km/h"}
